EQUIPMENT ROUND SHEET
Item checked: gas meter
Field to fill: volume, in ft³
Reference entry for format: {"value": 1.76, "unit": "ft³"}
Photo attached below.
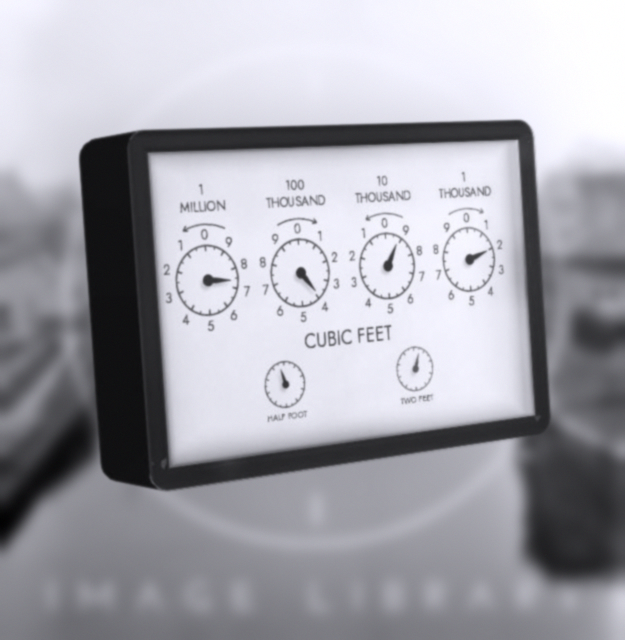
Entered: {"value": 739200, "unit": "ft³"}
